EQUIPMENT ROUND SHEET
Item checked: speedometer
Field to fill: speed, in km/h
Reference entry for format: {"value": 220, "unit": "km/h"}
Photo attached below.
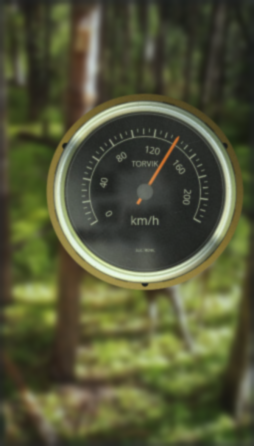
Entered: {"value": 140, "unit": "km/h"}
